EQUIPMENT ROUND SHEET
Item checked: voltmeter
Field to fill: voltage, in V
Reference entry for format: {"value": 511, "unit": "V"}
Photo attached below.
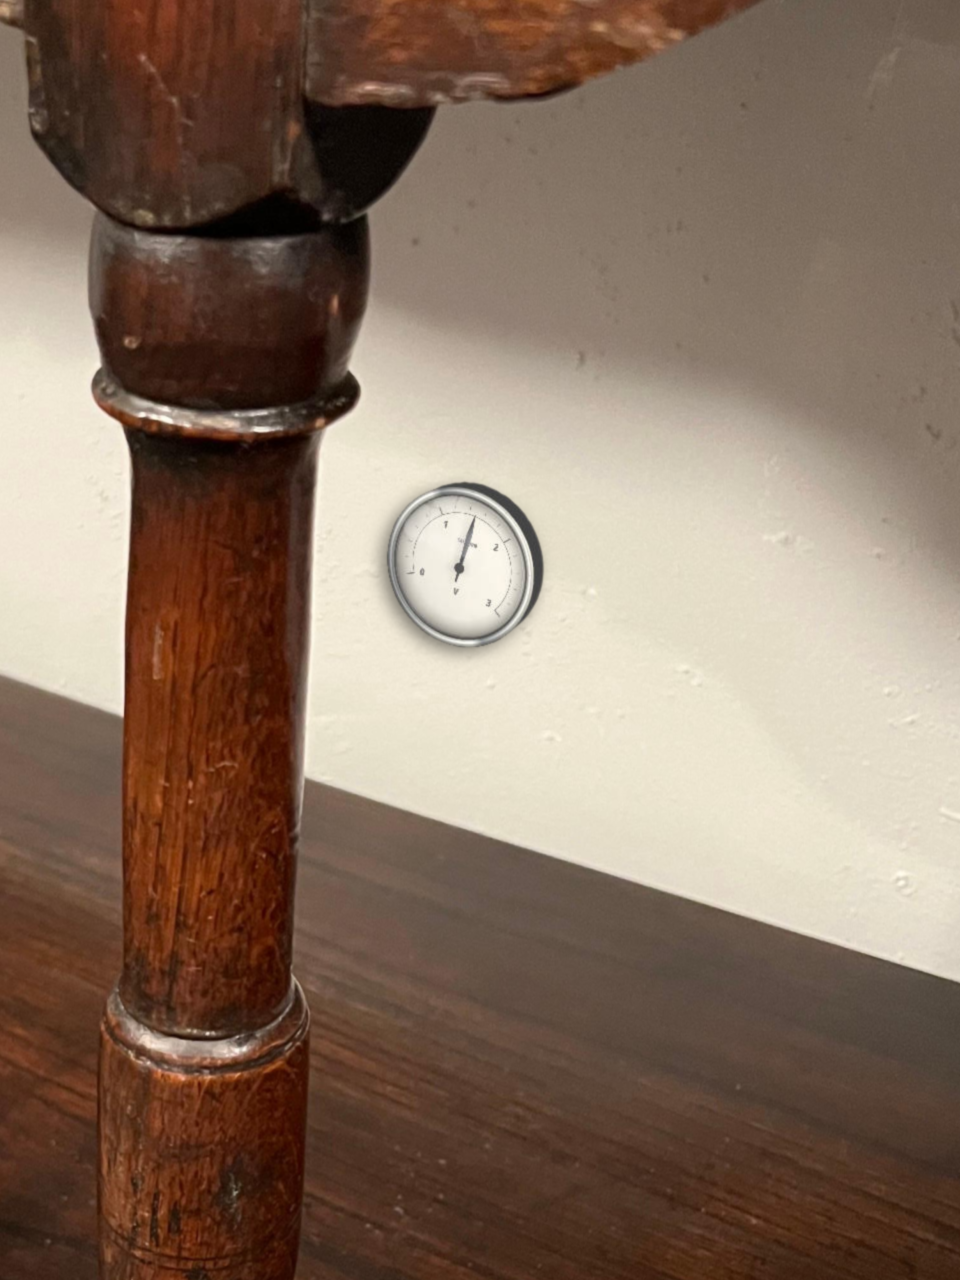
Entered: {"value": 1.5, "unit": "V"}
